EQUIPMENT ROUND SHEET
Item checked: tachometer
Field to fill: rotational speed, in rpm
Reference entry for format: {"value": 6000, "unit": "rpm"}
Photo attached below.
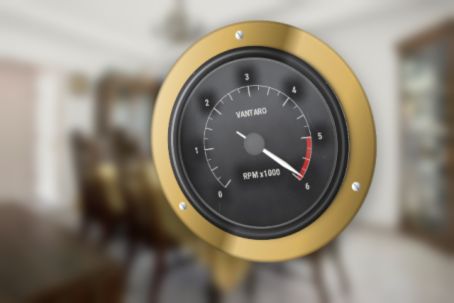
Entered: {"value": 5875, "unit": "rpm"}
